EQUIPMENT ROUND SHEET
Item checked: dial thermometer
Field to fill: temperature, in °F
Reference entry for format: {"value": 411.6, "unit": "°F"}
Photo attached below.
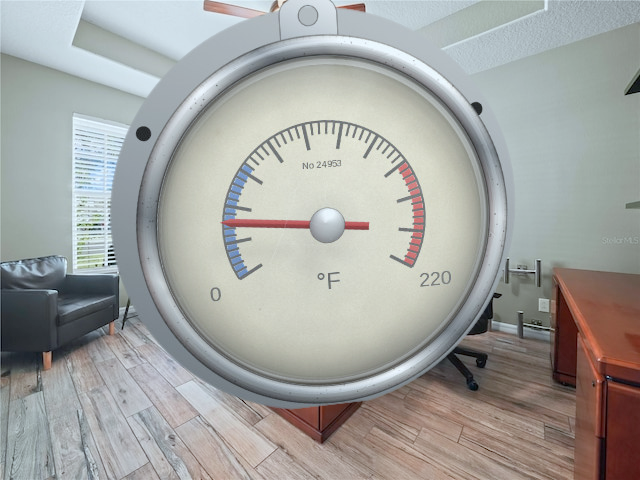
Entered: {"value": 32, "unit": "°F"}
